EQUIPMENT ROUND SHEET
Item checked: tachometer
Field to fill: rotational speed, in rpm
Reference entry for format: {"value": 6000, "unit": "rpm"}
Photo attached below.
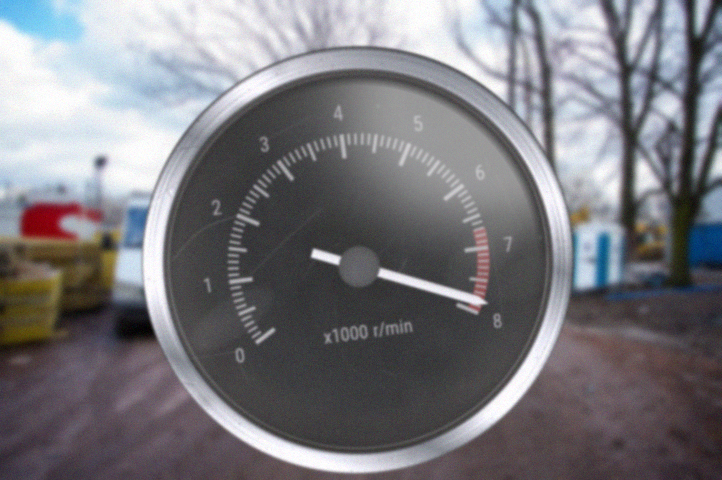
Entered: {"value": 7800, "unit": "rpm"}
